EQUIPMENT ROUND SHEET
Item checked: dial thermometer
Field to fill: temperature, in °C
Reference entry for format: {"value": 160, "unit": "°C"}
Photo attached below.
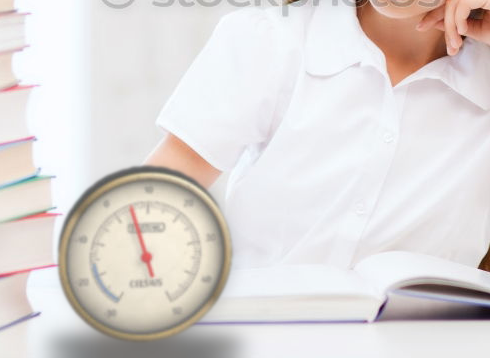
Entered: {"value": 5, "unit": "°C"}
